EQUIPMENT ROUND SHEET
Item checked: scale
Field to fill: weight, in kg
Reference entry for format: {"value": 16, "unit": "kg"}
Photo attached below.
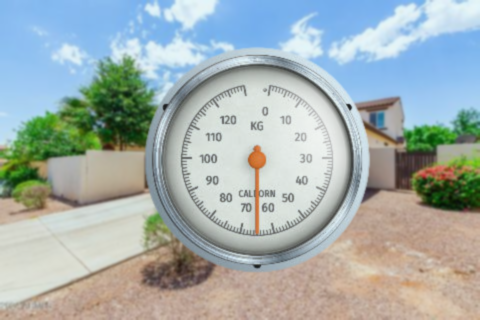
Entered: {"value": 65, "unit": "kg"}
